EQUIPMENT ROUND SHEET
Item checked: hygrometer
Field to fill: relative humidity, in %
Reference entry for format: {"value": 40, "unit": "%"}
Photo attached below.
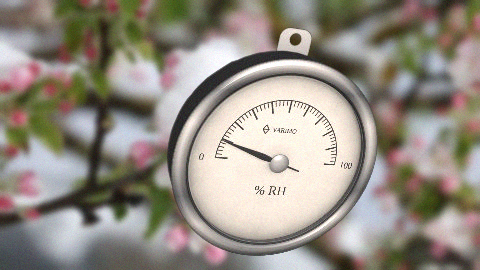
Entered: {"value": 10, "unit": "%"}
